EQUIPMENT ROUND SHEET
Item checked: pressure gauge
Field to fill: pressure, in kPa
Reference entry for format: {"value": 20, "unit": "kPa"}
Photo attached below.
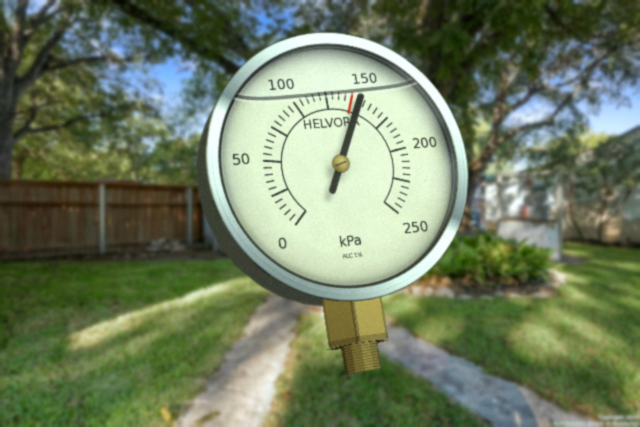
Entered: {"value": 150, "unit": "kPa"}
